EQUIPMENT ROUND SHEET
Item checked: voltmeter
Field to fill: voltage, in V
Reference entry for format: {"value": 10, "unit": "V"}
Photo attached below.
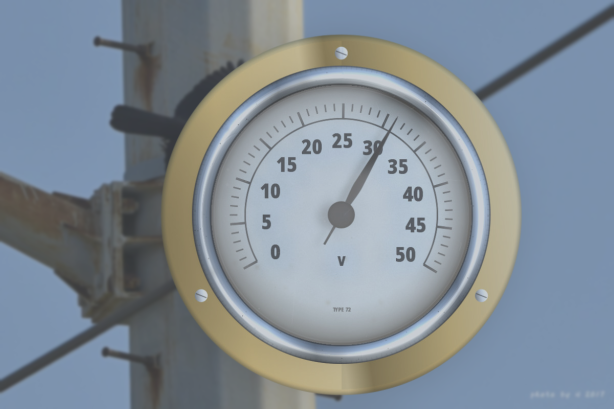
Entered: {"value": 31, "unit": "V"}
